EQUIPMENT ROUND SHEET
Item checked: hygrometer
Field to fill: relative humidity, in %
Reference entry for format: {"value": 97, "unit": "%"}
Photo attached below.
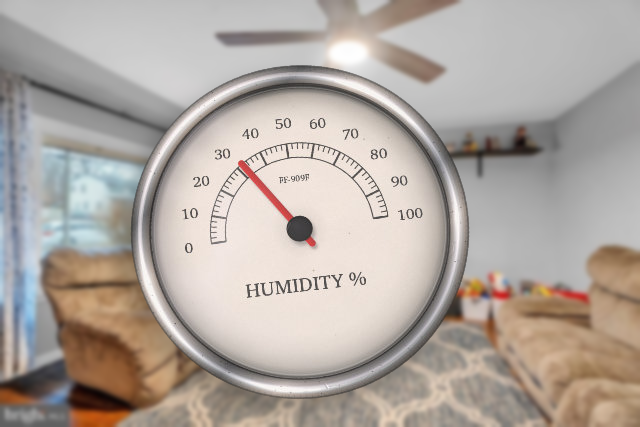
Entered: {"value": 32, "unit": "%"}
